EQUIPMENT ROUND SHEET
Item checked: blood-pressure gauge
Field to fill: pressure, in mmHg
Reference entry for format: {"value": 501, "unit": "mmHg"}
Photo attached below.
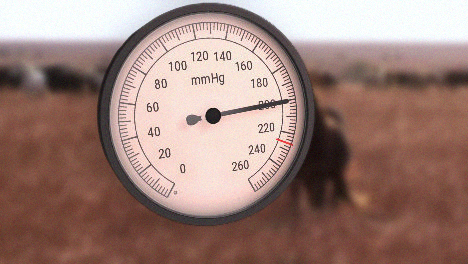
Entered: {"value": 200, "unit": "mmHg"}
